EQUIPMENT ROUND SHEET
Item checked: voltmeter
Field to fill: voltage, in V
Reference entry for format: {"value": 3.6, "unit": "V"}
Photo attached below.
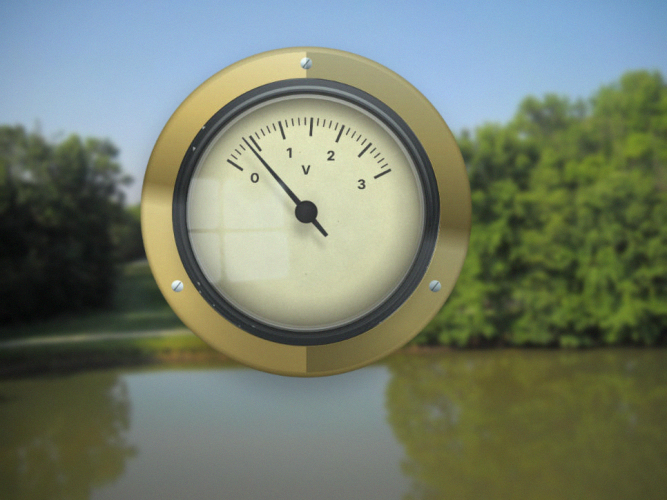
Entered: {"value": 0.4, "unit": "V"}
